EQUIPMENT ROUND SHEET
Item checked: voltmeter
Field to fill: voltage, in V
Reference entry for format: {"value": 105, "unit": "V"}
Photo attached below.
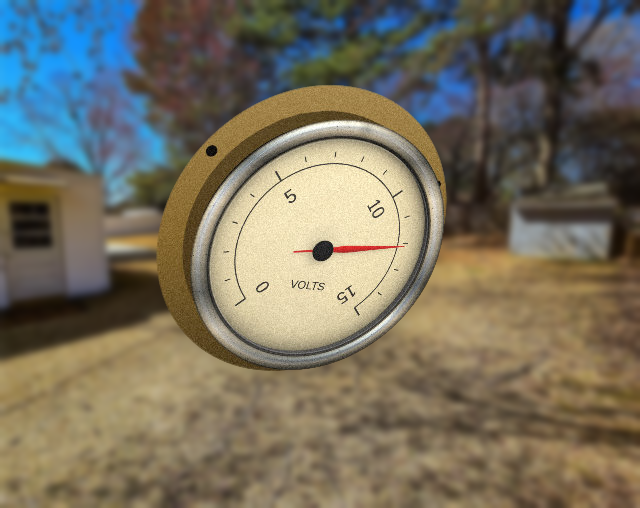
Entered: {"value": 12, "unit": "V"}
